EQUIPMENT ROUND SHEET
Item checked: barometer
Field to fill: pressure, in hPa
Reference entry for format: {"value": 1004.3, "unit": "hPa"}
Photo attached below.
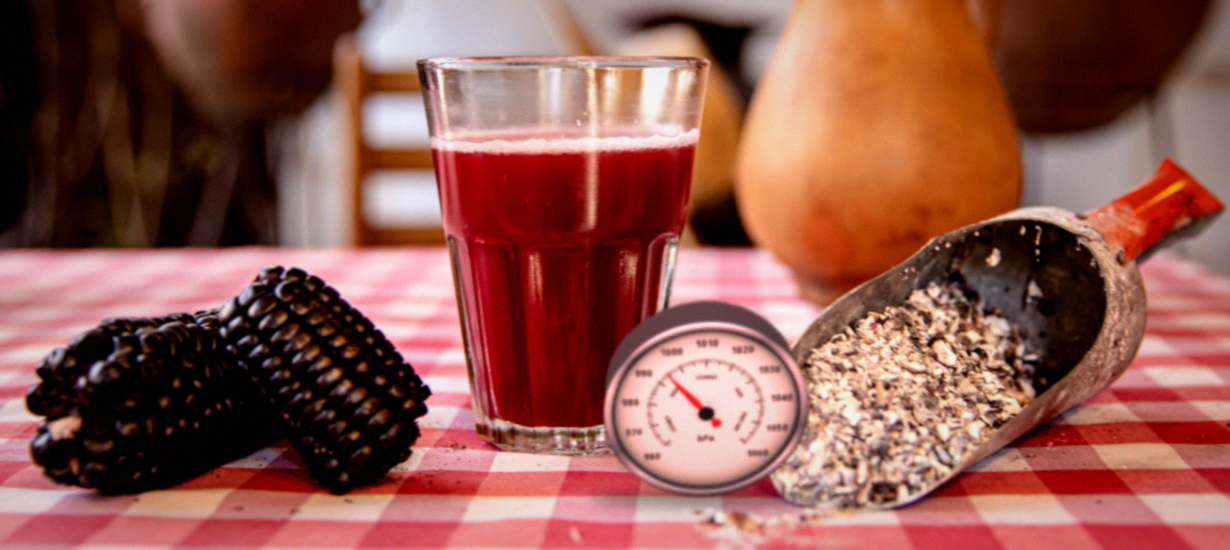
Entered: {"value": 995, "unit": "hPa"}
